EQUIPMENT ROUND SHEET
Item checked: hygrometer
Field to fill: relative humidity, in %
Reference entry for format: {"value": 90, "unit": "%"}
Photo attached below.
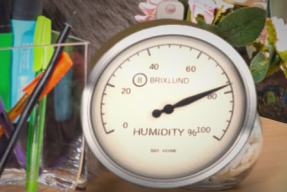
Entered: {"value": 76, "unit": "%"}
